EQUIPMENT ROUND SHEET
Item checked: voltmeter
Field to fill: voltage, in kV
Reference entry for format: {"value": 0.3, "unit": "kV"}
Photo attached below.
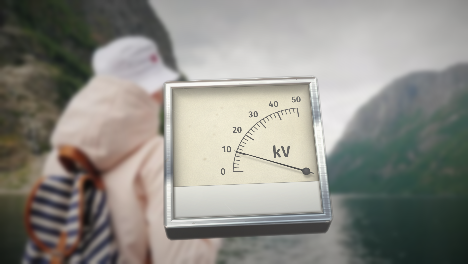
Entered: {"value": 10, "unit": "kV"}
